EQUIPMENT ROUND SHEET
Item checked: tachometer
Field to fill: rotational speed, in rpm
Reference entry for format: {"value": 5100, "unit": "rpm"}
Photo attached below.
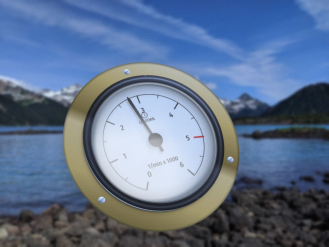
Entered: {"value": 2750, "unit": "rpm"}
